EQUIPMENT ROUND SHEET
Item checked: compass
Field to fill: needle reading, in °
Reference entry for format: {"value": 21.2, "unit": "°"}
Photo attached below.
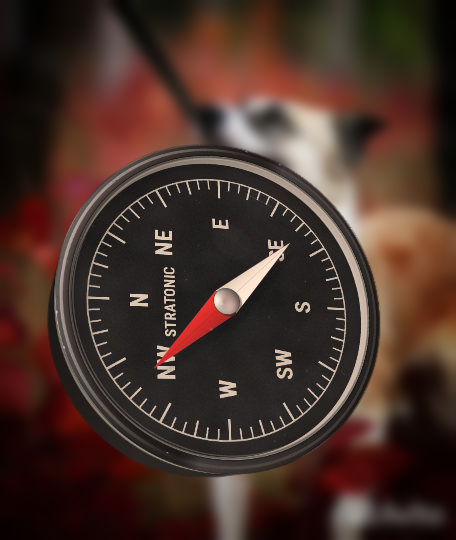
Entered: {"value": 317.5, "unit": "°"}
